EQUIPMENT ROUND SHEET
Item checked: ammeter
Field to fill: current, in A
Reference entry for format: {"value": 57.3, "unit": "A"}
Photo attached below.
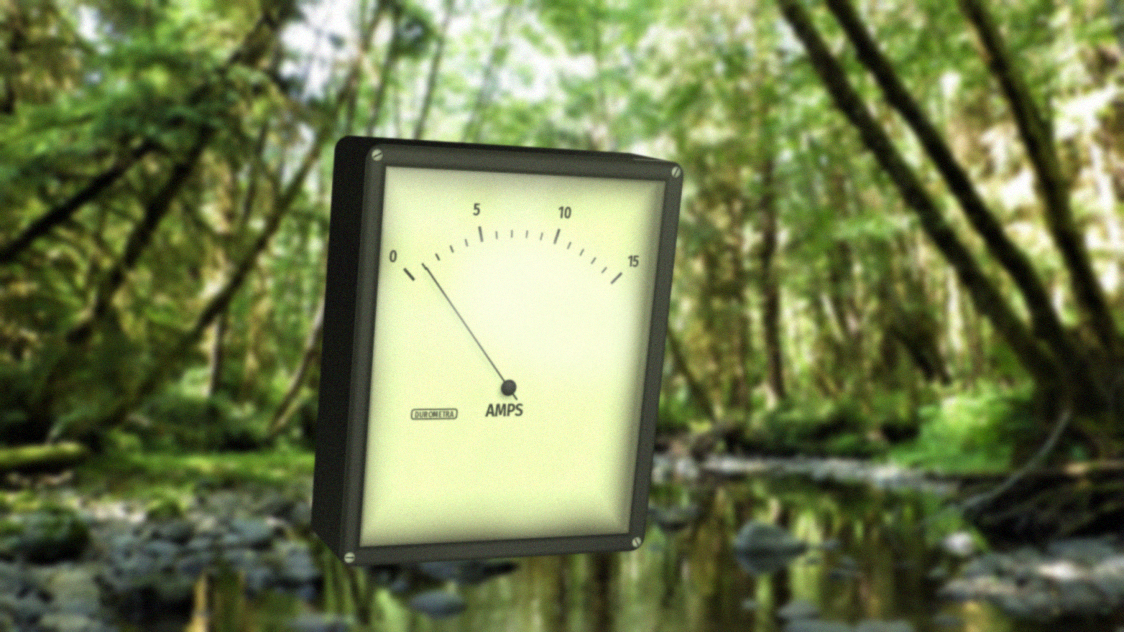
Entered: {"value": 1, "unit": "A"}
